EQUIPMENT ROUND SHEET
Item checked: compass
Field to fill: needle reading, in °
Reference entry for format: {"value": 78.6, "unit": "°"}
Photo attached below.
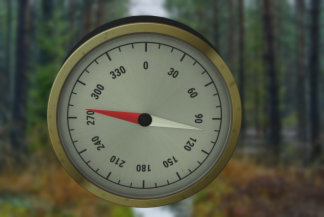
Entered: {"value": 280, "unit": "°"}
